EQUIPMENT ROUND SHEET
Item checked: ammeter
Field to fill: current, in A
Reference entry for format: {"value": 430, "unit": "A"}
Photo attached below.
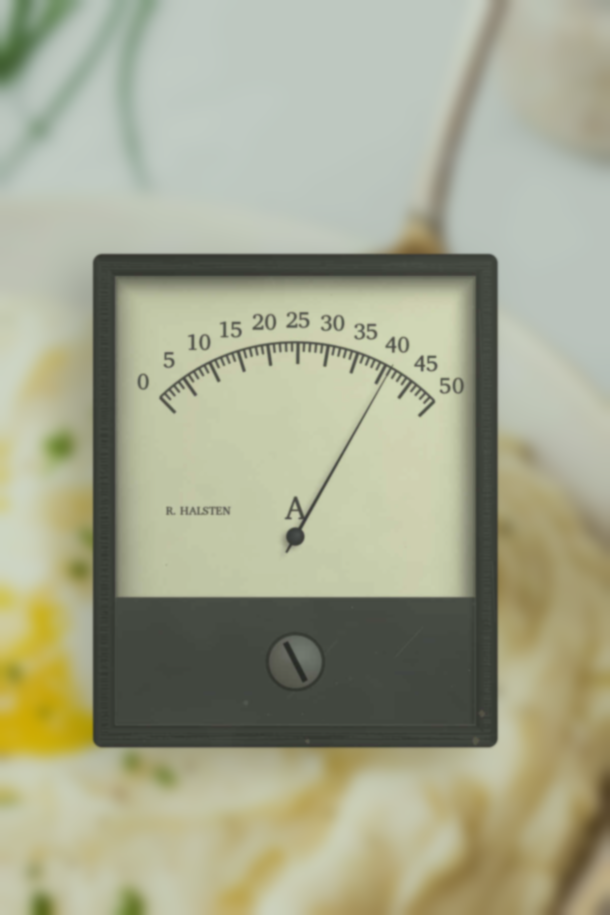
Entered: {"value": 41, "unit": "A"}
